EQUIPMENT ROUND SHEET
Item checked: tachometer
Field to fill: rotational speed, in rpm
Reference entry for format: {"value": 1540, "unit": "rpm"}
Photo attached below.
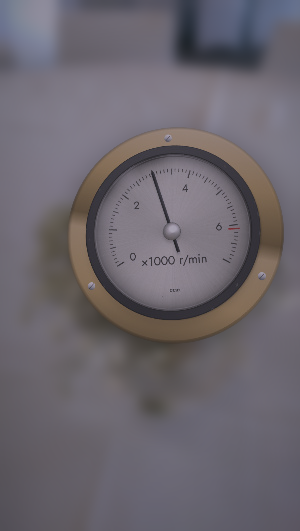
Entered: {"value": 3000, "unit": "rpm"}
